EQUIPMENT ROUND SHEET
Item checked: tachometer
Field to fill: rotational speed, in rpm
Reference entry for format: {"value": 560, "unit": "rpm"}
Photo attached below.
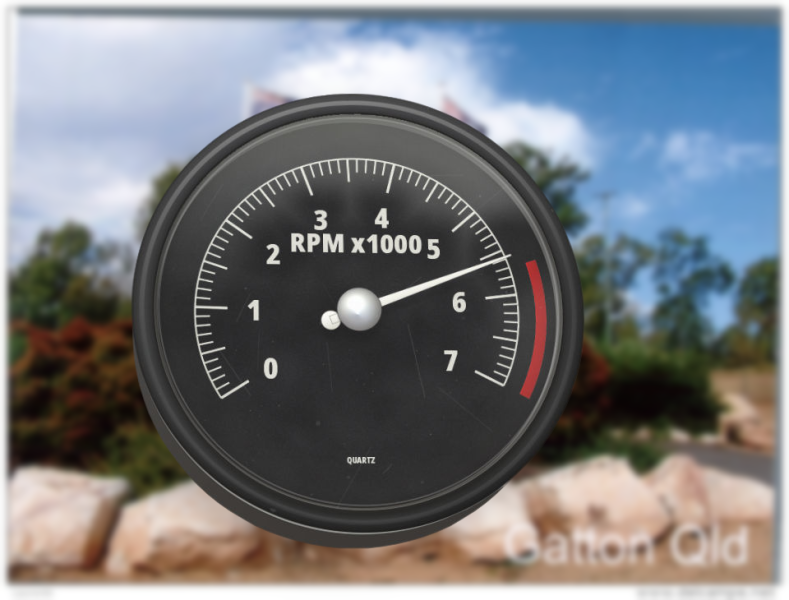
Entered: {"value": 5600, "unit": "rpm"}
